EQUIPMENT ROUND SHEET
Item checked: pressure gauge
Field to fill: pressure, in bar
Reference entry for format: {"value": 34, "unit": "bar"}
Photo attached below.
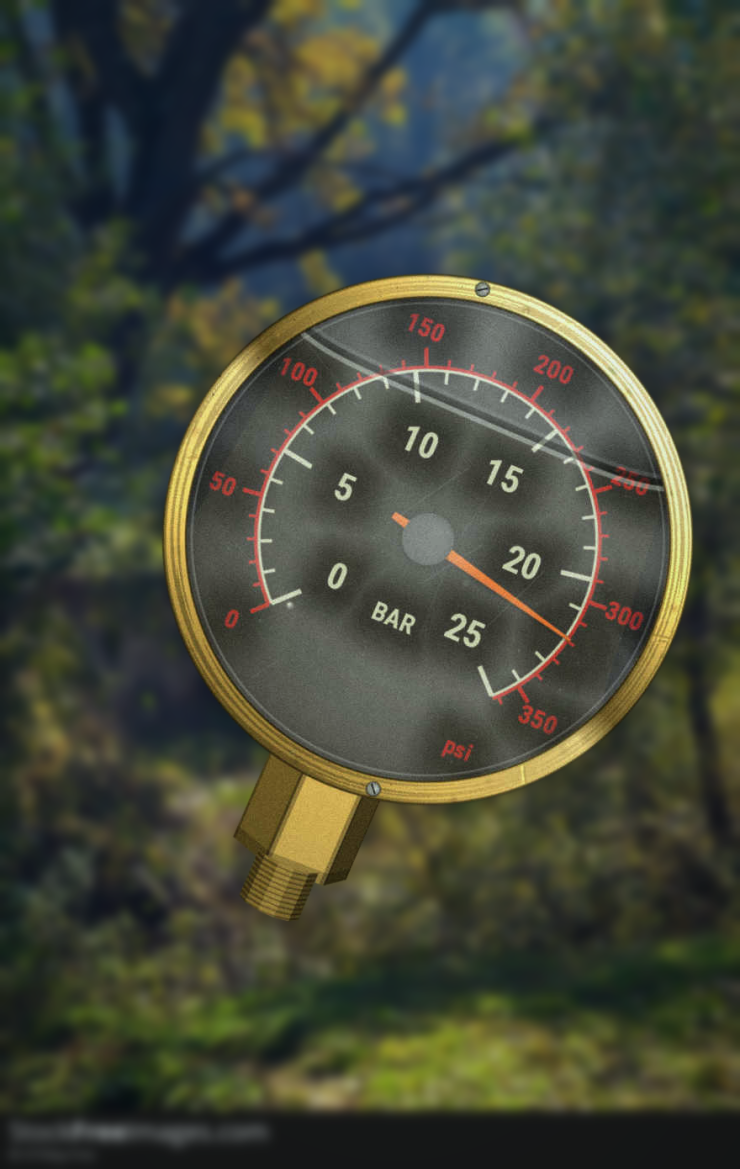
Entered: {"value": 22, "unit": "bar"}
